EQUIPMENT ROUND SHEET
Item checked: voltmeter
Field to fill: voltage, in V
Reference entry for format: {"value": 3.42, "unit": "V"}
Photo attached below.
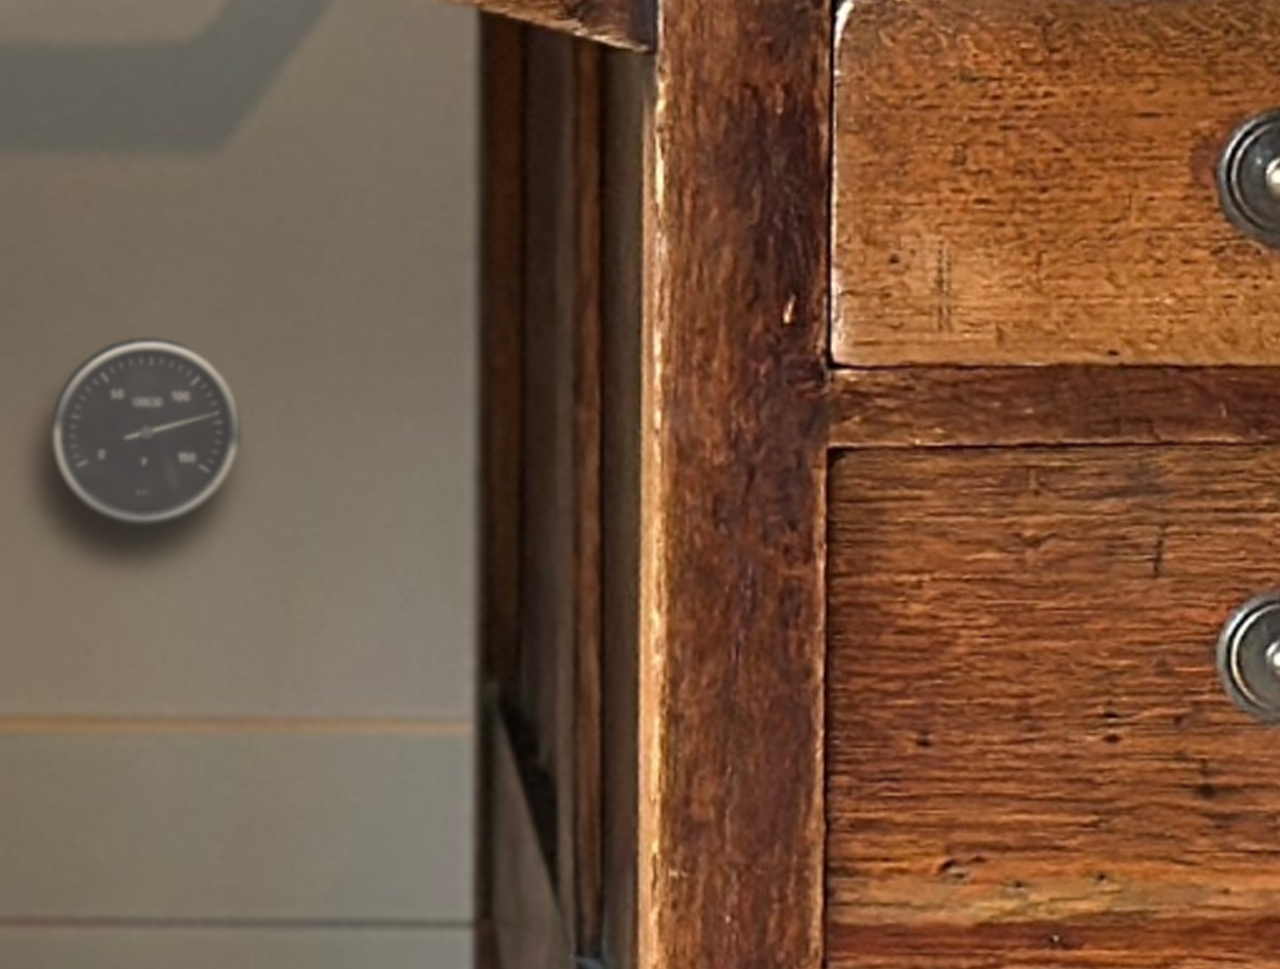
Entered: {"value": 120, "unit": "V"}
